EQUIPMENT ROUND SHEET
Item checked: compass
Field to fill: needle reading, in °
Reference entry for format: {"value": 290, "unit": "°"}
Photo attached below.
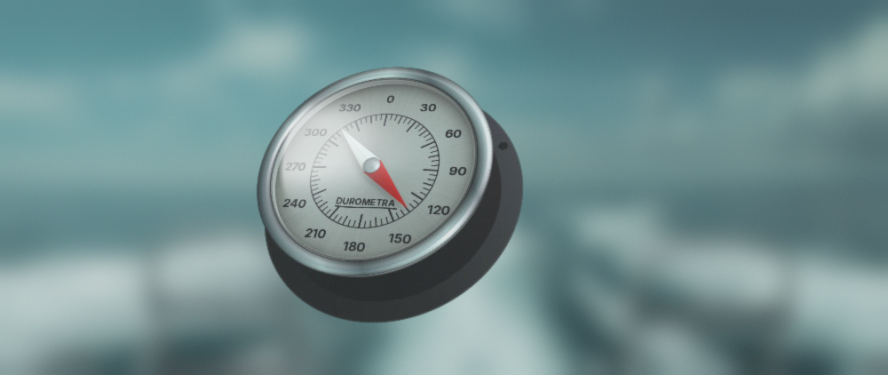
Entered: {"value": 135, "unit": "°"}
